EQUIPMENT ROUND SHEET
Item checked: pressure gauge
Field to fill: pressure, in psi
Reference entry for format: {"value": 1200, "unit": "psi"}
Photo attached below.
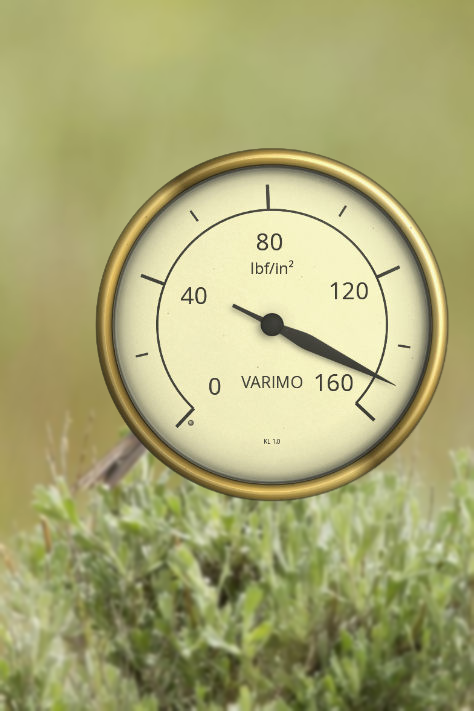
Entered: {"value": 150, "unit": "psi"}
